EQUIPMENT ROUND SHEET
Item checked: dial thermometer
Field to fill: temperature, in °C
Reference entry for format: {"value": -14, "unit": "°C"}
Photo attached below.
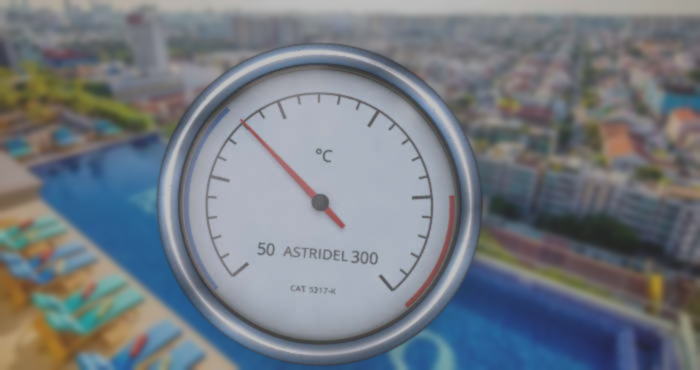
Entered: {"value": 130, "unit": "°C"}
